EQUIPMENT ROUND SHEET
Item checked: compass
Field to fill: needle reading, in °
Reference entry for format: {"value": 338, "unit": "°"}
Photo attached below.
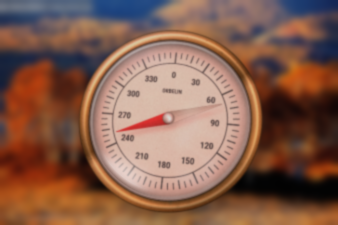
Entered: {"value": 250, "unit": "°"}
